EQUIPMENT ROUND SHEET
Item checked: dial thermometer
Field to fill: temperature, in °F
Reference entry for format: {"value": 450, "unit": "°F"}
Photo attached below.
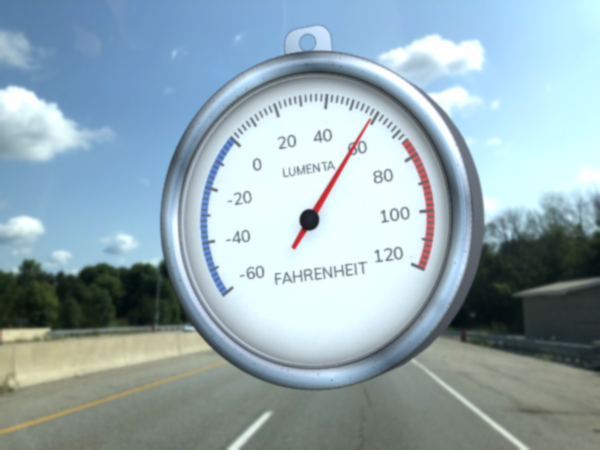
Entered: {"value": 60, "unit": "°F"}
